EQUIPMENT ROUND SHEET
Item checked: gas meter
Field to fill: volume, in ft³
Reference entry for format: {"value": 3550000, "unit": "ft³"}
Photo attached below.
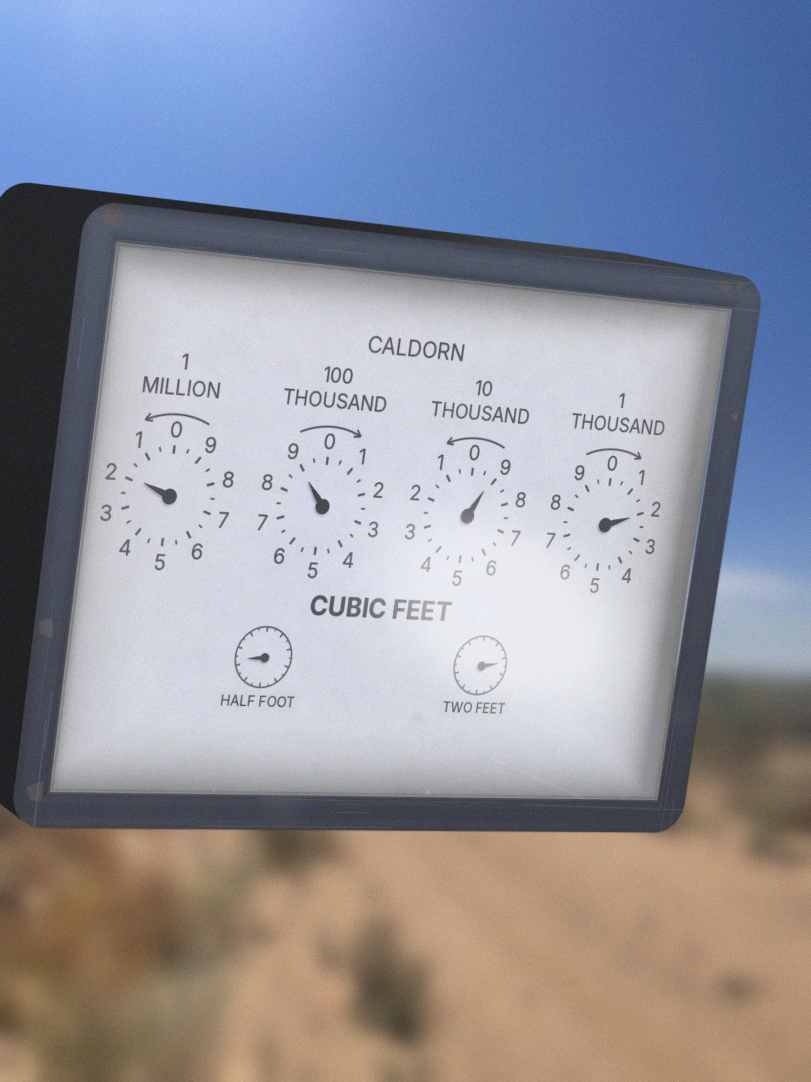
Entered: {"value": 189200, "unit": "ft³"}
